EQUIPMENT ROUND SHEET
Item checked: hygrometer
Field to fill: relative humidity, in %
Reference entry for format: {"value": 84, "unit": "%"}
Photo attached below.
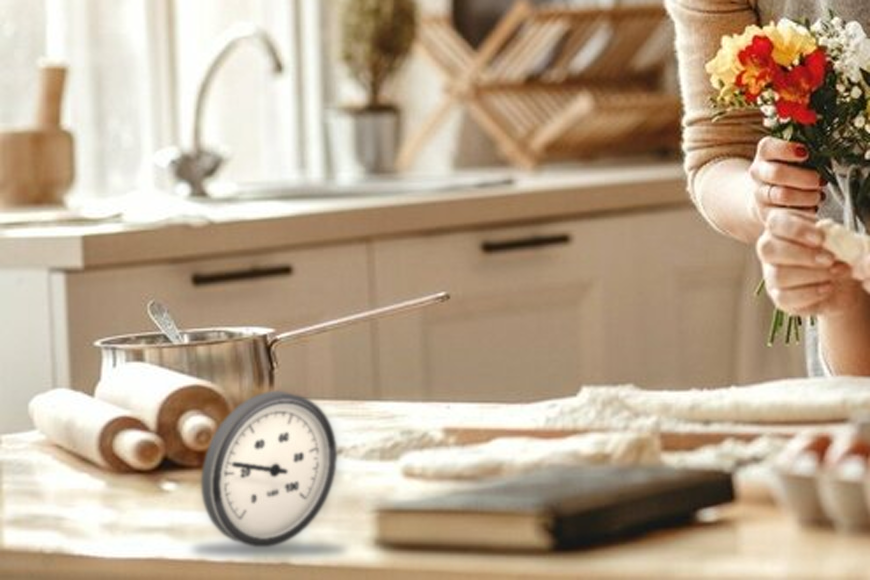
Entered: {"value": 24, "unit": "%"}
